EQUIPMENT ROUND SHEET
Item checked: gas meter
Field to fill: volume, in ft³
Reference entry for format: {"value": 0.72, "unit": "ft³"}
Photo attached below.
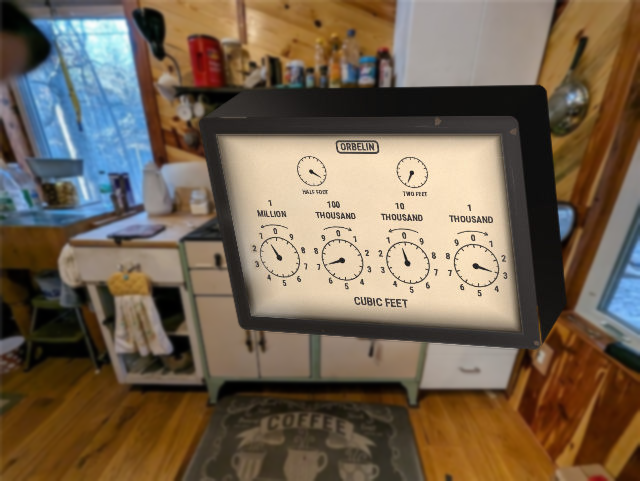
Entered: {"value": 70300, "unit": "ft³"}
